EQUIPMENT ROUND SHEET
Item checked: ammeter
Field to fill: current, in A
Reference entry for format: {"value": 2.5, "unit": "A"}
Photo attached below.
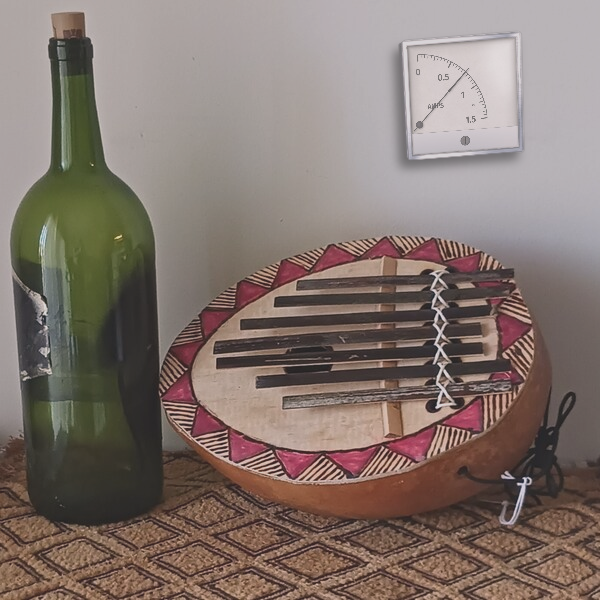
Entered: {"value": 0.75, "unit": "A"}
